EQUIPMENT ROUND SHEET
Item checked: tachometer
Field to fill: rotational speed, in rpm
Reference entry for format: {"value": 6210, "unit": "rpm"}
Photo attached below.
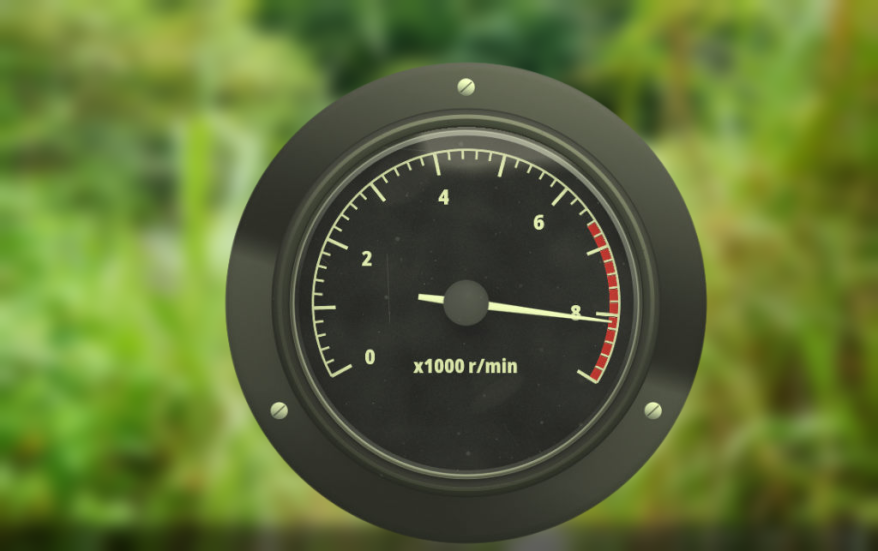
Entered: {"value": 8100, "unit": "rpm"}
